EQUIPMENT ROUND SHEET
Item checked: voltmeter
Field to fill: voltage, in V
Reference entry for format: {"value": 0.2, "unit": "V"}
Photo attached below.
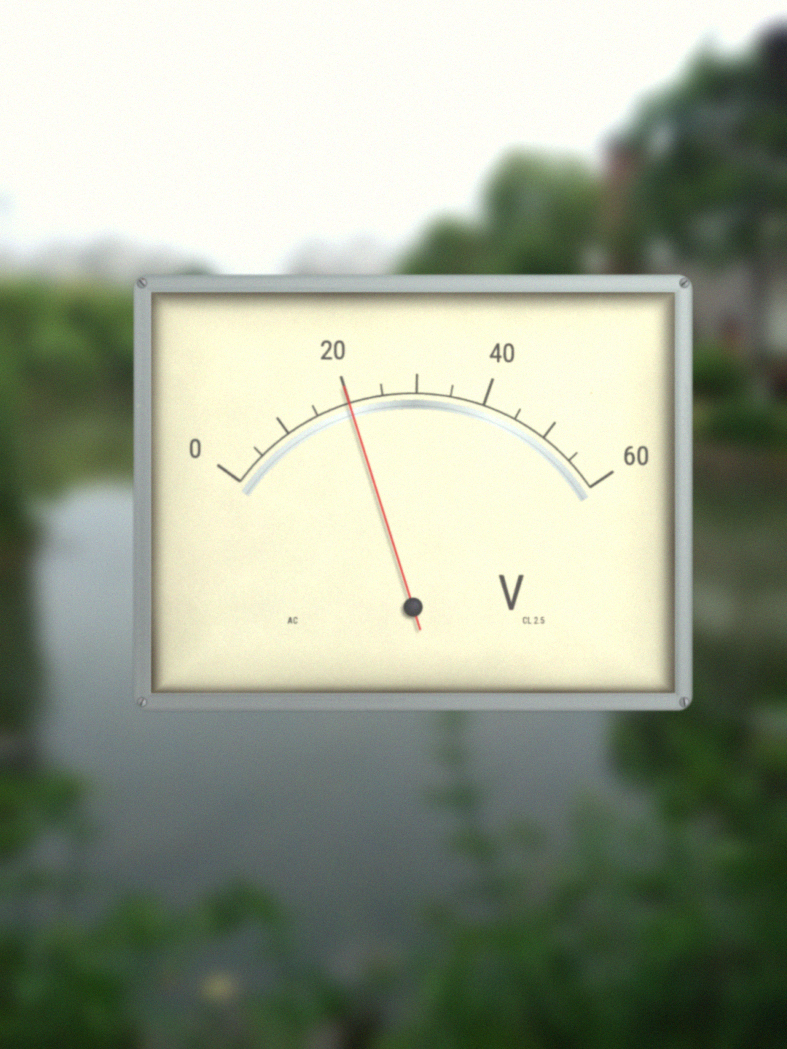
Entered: {"value": 20, "unit": "V"}
